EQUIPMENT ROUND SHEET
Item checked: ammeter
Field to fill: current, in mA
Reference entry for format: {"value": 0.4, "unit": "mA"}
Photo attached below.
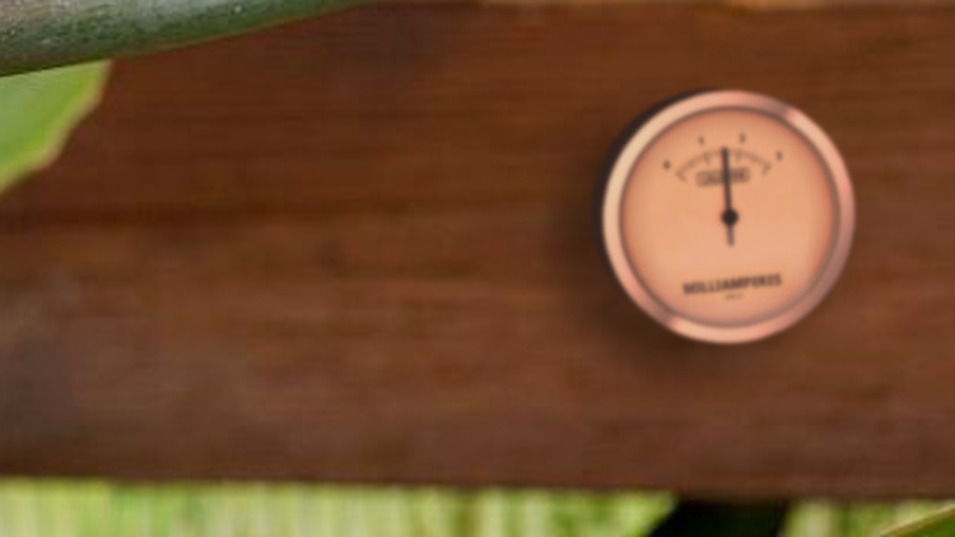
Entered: {"value": 1.5, "unit": "mA"}
